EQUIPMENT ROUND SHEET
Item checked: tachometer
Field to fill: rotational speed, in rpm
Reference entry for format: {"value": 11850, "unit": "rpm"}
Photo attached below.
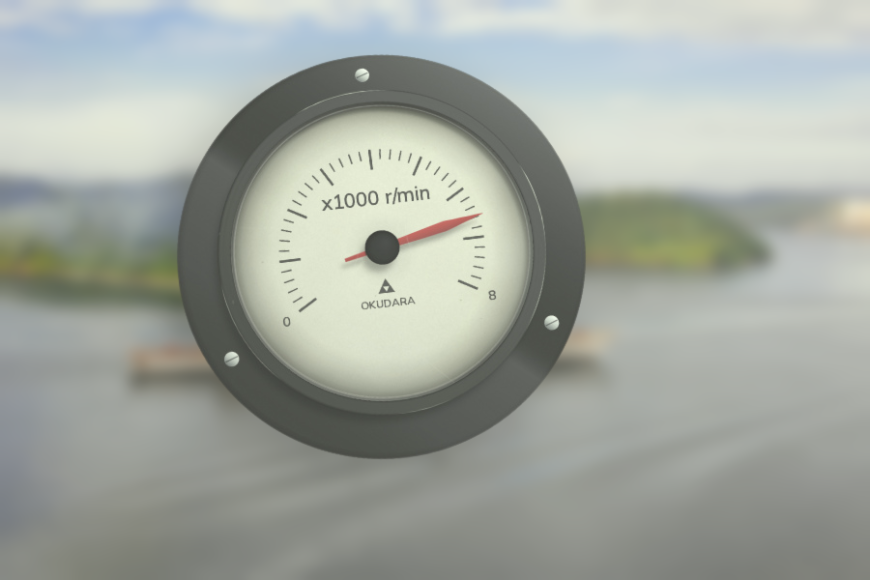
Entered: {"value": 6600, "unit": "rpm"}
